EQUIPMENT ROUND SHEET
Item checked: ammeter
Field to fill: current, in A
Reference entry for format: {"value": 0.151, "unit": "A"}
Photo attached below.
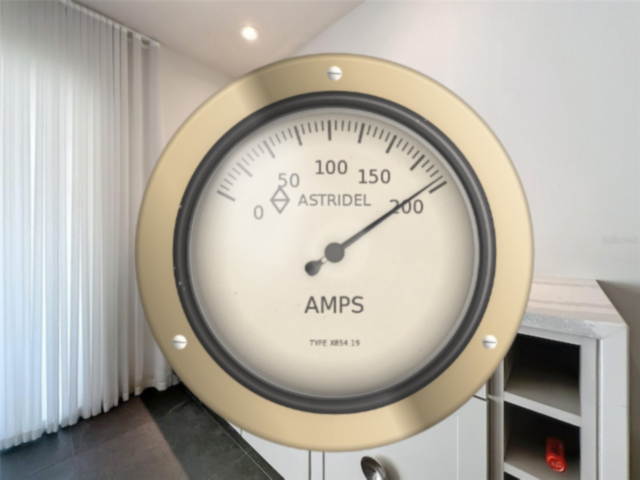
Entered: {"value": 195, "unit": "A"}
